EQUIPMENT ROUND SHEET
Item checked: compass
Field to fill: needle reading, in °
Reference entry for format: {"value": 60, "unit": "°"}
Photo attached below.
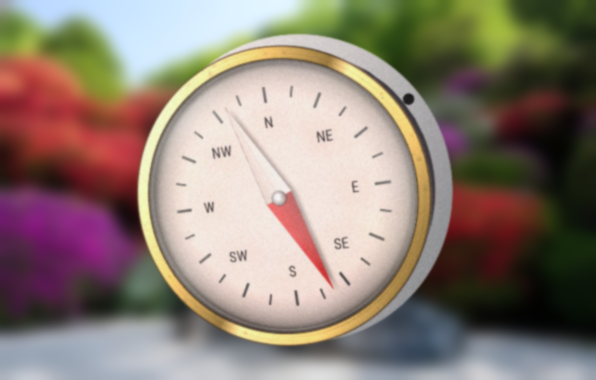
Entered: {"value": 157.5, "unit": "°"}
